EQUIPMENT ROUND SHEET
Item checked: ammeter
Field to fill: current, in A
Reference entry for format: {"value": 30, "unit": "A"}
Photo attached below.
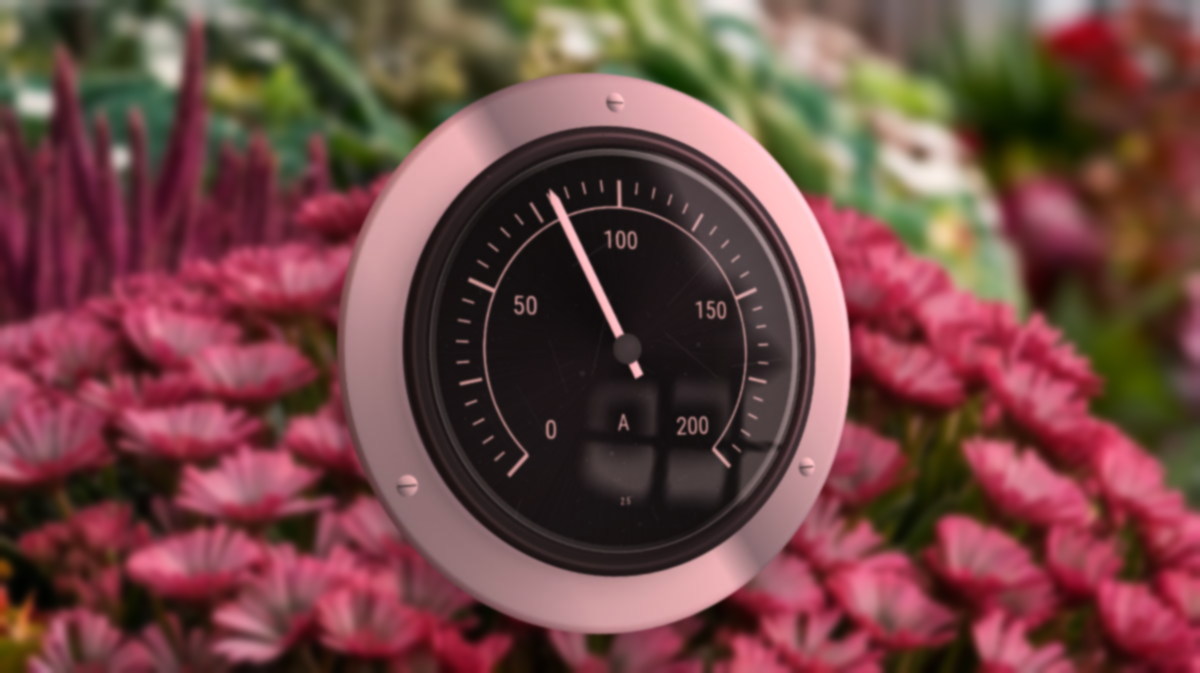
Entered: {"value": 80, "unit": "A"}
